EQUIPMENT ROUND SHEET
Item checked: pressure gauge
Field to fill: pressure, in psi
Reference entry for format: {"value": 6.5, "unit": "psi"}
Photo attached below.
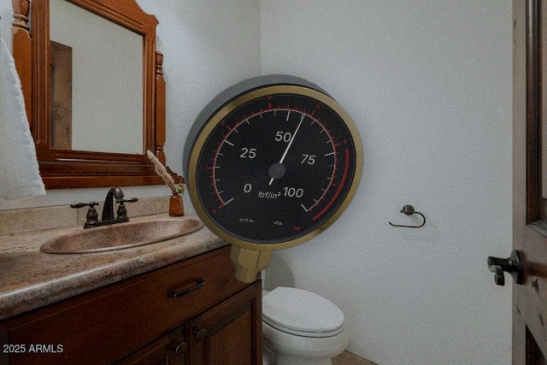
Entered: {"value": 55, "unit": "psi"}
